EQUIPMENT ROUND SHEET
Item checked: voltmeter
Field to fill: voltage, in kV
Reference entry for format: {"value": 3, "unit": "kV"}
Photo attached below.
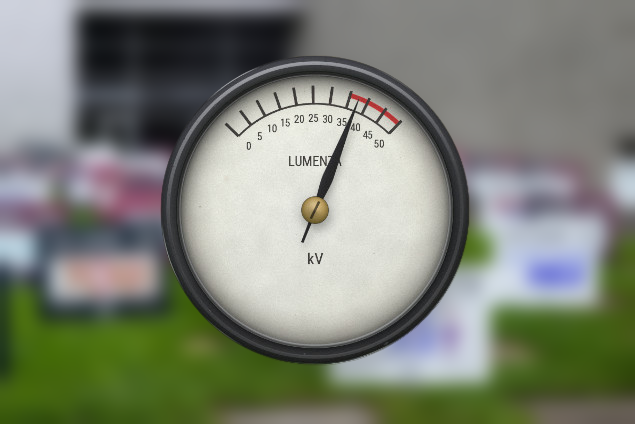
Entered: {"value": 37.5, "unit": "kV"}
